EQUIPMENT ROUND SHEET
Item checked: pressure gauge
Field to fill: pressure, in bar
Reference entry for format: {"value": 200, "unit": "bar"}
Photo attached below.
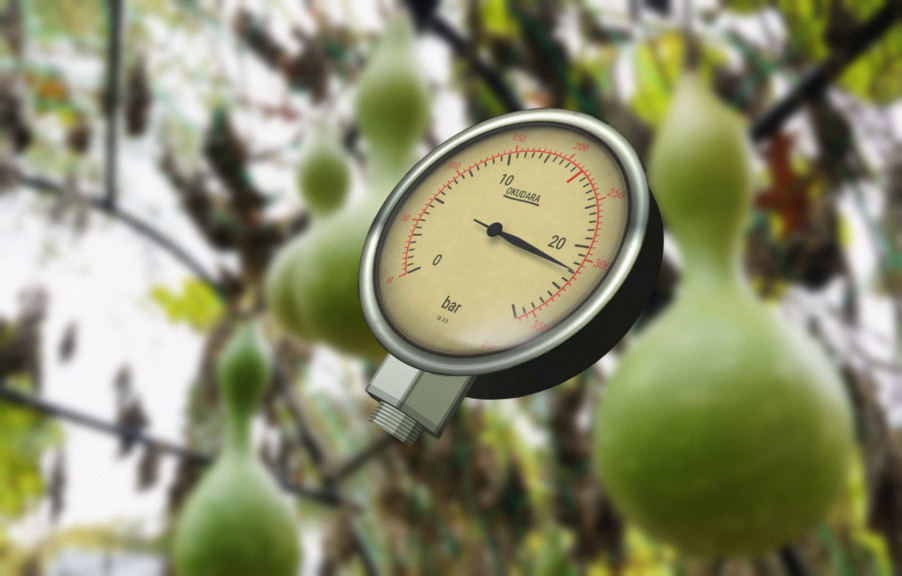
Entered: {"value": 21.5, "unit": "bar"}
